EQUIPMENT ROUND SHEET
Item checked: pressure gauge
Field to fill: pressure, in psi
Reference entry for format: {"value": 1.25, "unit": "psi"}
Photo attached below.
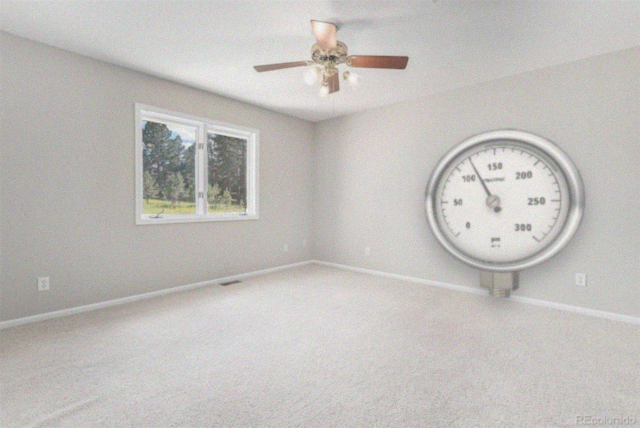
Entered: {"value": 120, "unit": "psi"}
